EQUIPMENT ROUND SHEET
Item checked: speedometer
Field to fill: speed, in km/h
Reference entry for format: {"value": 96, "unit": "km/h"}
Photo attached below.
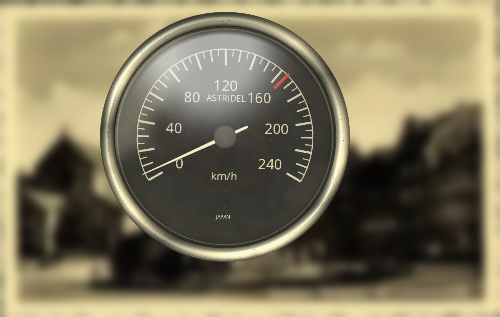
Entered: {"value": 5, "unit": "km/h"}
